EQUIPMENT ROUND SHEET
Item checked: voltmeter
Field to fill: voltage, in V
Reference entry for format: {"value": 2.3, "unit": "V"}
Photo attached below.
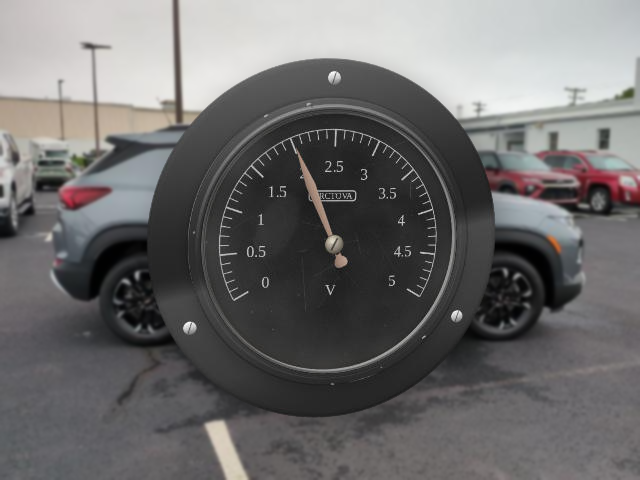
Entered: {"value": 2, "unit": "V"}
